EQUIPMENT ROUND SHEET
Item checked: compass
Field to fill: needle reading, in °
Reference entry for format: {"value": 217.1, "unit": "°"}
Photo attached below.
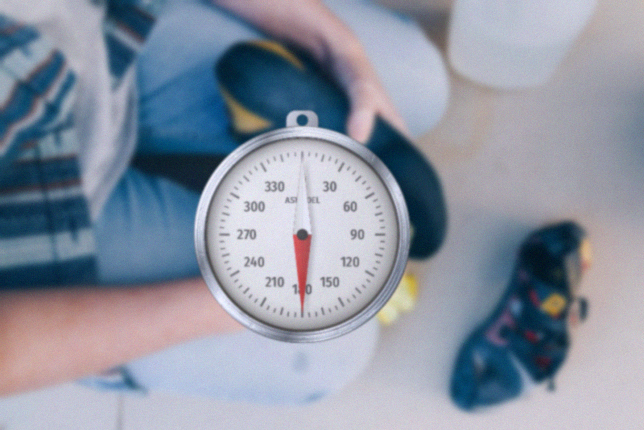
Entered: {"value": 180, "unit": "°"}
